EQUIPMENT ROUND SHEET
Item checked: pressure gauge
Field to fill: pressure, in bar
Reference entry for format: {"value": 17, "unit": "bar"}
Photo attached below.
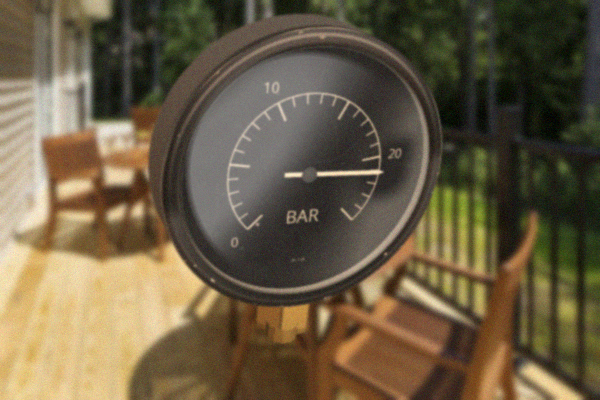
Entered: {"value": 21, "unit": "bar"}
